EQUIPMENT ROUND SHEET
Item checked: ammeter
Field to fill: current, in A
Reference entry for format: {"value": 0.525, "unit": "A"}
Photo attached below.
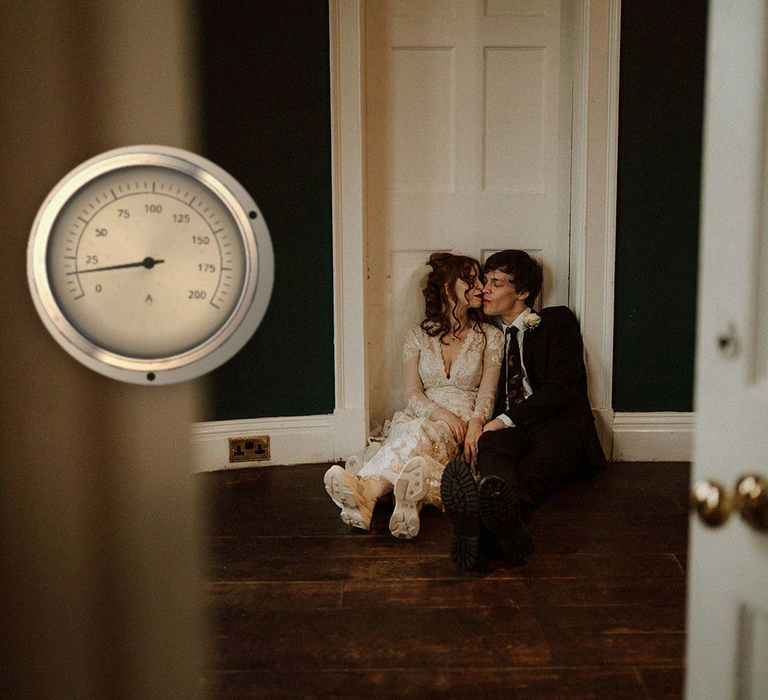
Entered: {"value": 15, "unit": "A"}
